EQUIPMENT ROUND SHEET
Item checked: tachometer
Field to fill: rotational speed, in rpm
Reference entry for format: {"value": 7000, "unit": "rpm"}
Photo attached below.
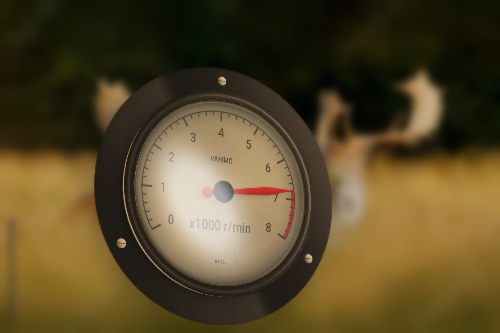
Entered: {"value": 6800, "unit": "rpm"}
